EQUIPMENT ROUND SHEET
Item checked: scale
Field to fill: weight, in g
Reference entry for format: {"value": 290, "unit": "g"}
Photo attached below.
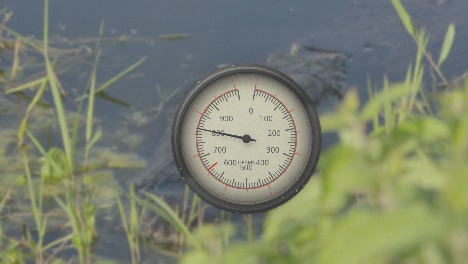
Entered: {"value": 800, "unit": "g"}
